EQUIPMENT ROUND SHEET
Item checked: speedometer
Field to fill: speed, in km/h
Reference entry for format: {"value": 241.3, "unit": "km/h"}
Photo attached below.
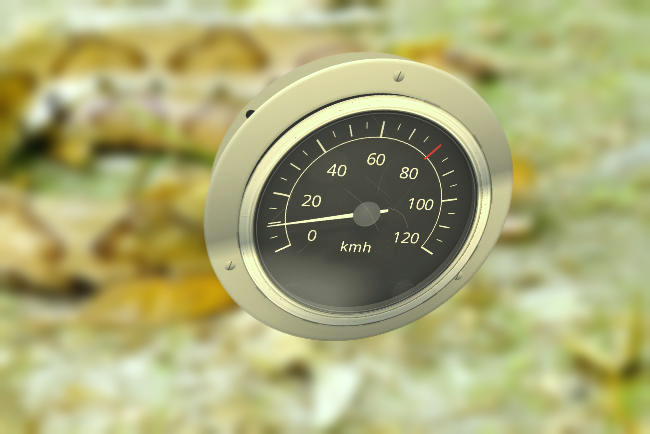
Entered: {"value": 10, "unit": "km/h"}
